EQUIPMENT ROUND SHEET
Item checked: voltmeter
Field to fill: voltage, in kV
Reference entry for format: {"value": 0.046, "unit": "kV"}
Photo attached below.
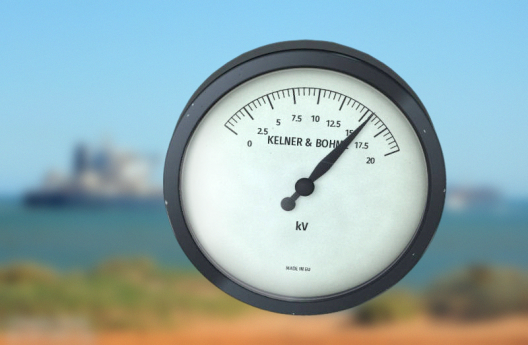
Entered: {"value": 15.5, "unit": "kV"}
